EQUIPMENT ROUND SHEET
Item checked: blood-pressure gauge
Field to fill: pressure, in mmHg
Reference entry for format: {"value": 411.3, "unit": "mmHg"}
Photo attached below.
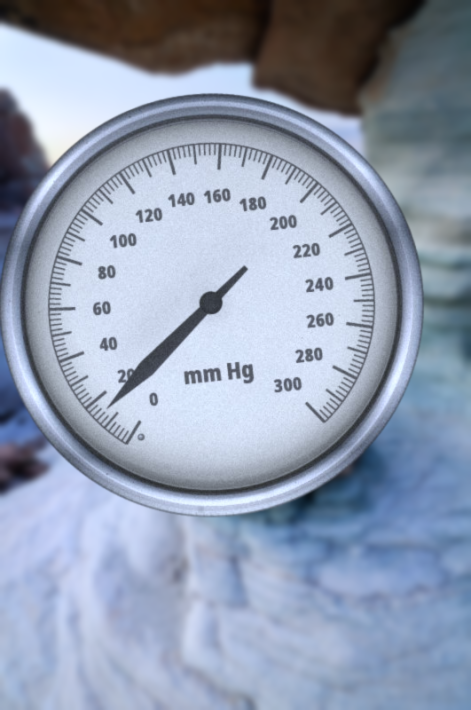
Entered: {"value": 14, "unit": "mmHg"}
